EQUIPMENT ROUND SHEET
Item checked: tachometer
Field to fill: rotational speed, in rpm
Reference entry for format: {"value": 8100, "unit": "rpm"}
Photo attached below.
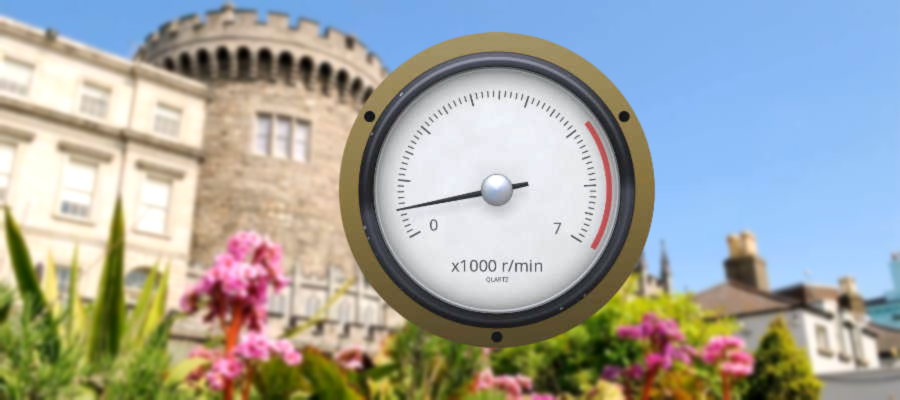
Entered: {"value": 500, "unit": "rpm"}
